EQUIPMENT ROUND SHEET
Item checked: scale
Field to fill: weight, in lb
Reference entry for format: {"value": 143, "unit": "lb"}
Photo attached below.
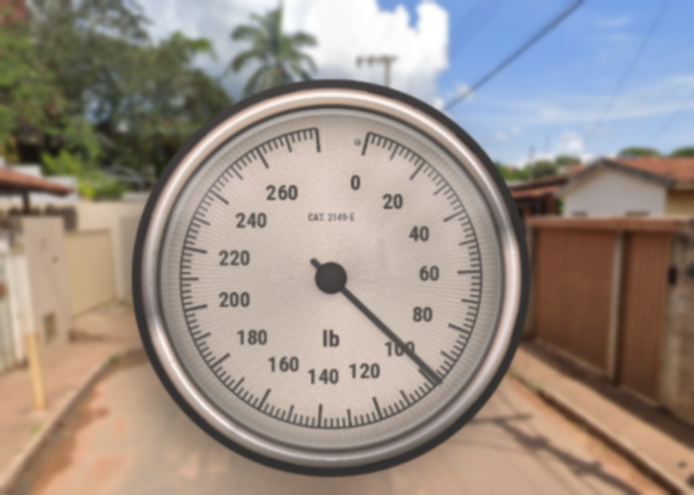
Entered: {"value": 98, "unit": "lb"}
